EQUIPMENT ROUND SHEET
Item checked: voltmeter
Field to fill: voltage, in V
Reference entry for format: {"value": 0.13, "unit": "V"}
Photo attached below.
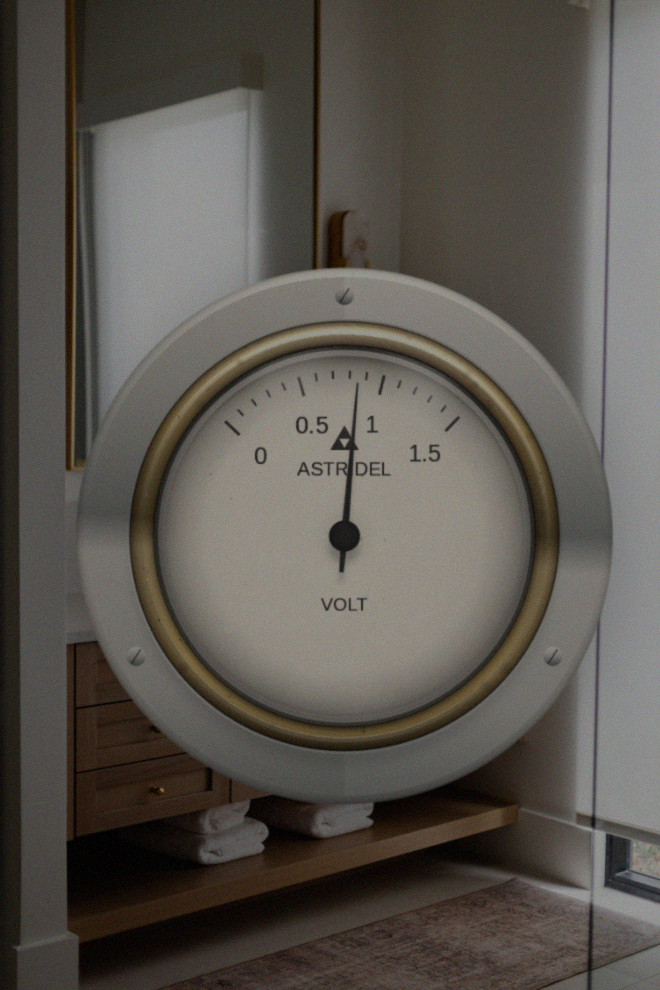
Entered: {"value": 0.85, "unit": "V"}
